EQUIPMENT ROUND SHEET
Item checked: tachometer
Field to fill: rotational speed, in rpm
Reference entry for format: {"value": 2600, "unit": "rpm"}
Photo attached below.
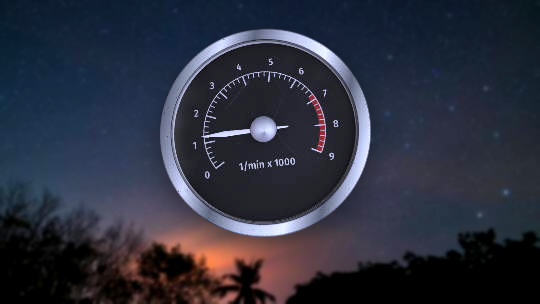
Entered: {"value": 1200, "unit": "rpm"}
